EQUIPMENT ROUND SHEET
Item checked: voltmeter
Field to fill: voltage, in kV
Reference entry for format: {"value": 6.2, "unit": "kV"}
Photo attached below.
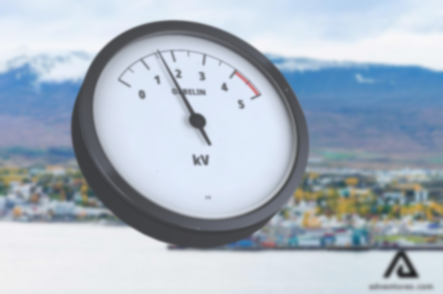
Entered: {"value": 1.5, "unit": "kV"}
